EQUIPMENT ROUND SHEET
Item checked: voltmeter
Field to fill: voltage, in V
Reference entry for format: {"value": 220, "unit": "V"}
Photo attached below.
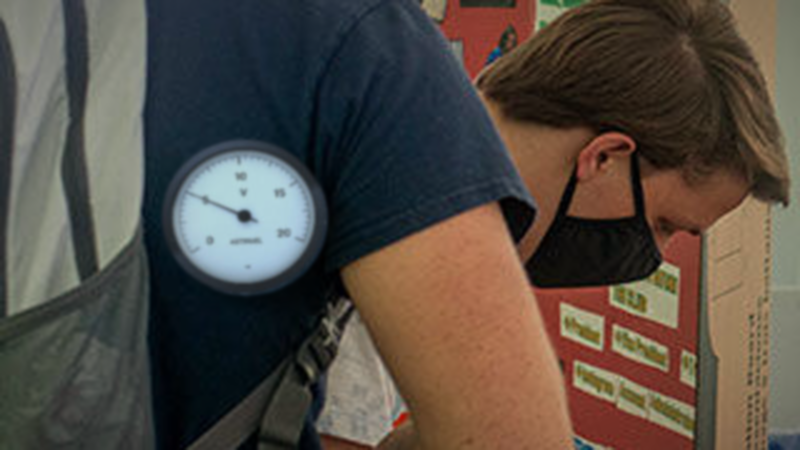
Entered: {"value": 5, "unit": "V"}
